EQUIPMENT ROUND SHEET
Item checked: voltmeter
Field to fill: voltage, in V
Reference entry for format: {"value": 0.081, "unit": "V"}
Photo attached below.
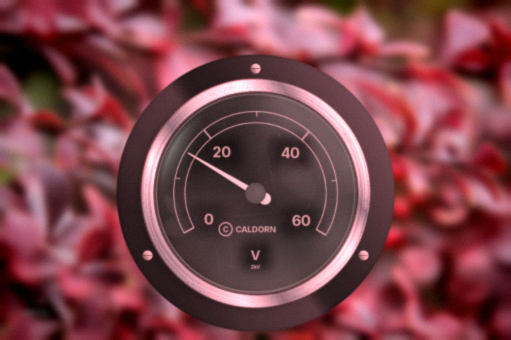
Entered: {"value": 15, "unit": "V"}
